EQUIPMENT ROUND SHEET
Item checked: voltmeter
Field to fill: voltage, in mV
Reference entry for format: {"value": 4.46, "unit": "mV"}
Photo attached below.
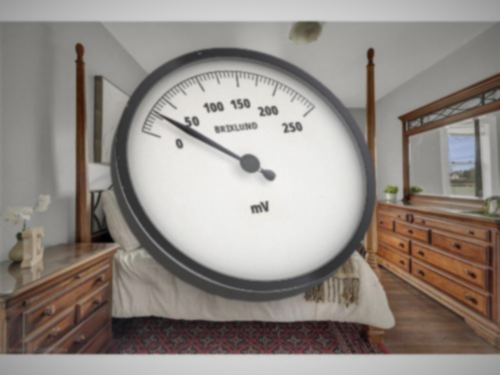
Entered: {"value": 25, "unit": "mV"}
